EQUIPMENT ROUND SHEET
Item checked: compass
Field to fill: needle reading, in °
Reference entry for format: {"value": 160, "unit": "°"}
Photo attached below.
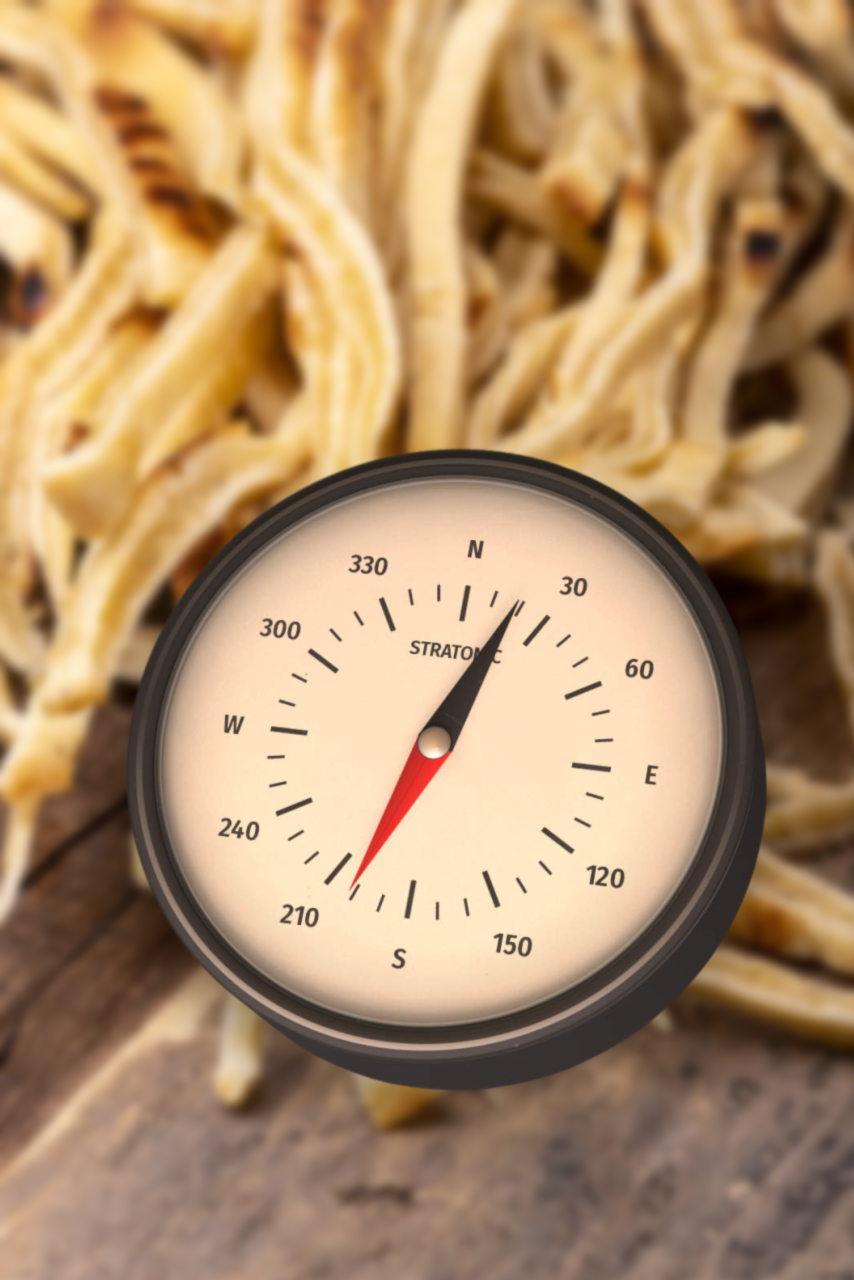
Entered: {"value": 200, "unit": "°"}
